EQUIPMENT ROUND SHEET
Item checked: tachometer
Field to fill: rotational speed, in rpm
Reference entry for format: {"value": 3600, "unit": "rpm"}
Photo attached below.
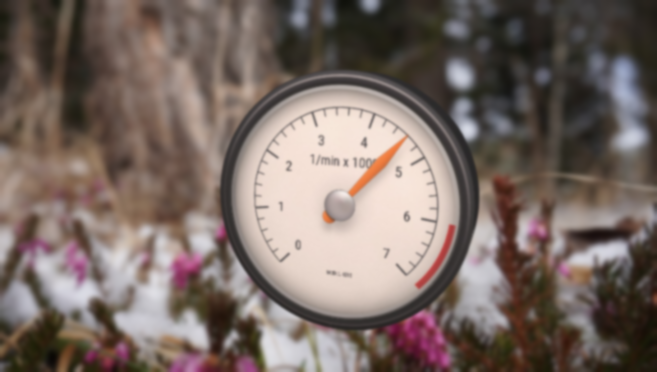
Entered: {"value": 4600, "unit": "rpm"}
